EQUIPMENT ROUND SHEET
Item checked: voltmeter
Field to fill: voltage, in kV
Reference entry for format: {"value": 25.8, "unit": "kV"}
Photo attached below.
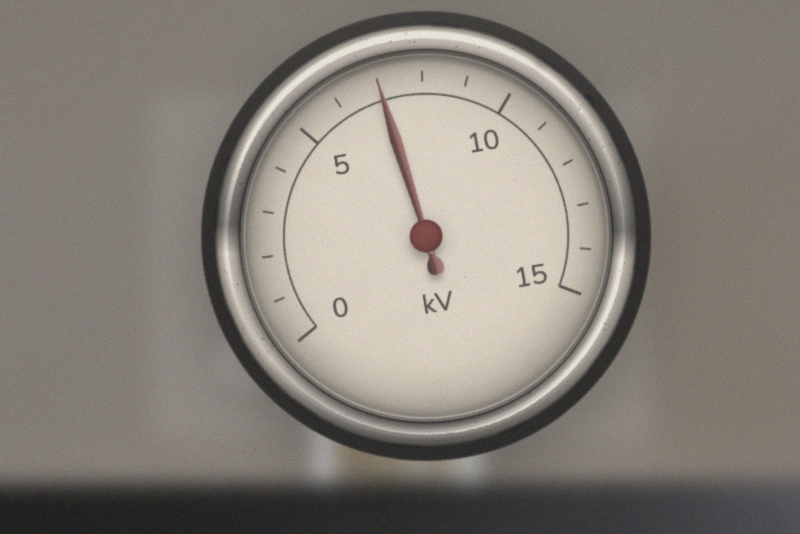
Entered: {"value": 7, "unit": "kV"}
